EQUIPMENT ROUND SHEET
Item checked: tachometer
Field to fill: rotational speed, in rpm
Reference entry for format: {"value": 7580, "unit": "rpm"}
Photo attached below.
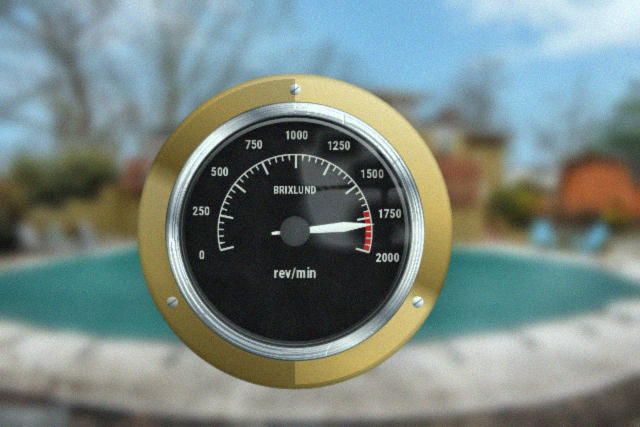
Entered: {"value": 1800, "unit": "rpm"}
